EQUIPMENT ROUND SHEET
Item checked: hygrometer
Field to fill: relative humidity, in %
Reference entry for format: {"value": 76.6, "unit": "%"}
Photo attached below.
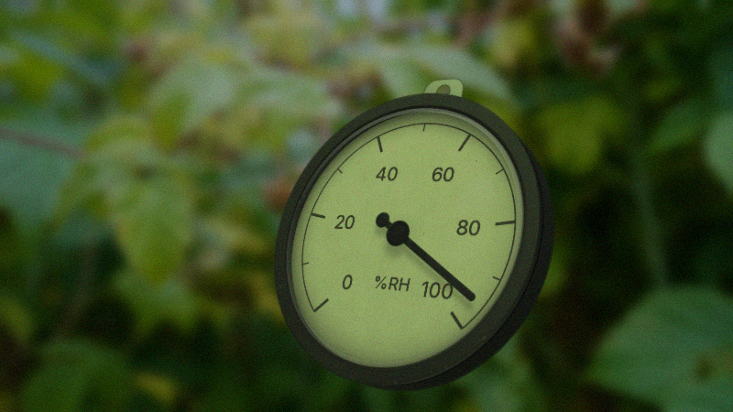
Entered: {"value": 95, "unit": "%"}
